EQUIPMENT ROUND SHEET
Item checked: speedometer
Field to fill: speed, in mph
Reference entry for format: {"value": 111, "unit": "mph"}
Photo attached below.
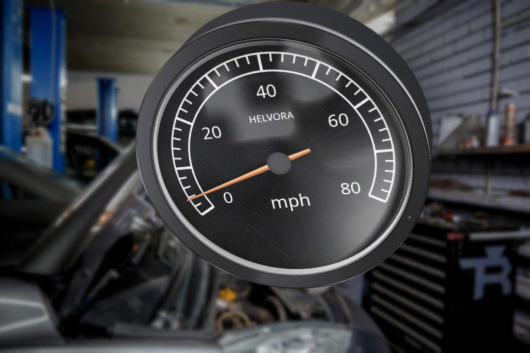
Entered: {"value": 4, "unit": "mph"}
